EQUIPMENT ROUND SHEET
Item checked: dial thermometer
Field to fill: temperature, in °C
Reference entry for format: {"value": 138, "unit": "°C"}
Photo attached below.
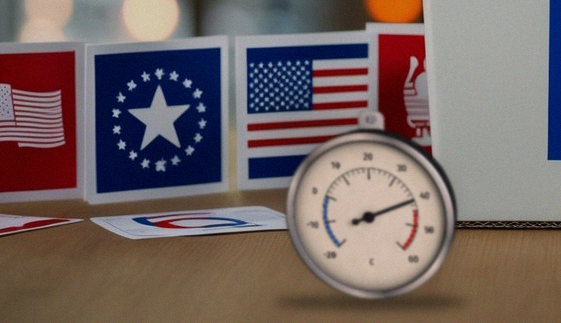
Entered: {"value": 40, "unit": "°C"}
